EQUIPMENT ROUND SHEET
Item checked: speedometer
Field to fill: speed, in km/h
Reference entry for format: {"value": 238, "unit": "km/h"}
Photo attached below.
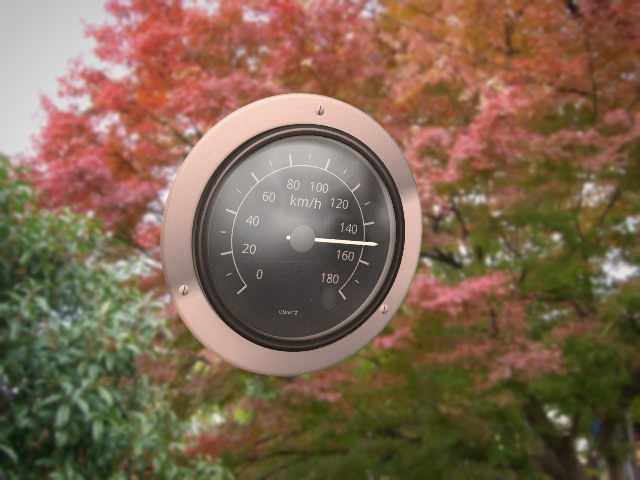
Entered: {"value": 150, "unit": "km/h"}
